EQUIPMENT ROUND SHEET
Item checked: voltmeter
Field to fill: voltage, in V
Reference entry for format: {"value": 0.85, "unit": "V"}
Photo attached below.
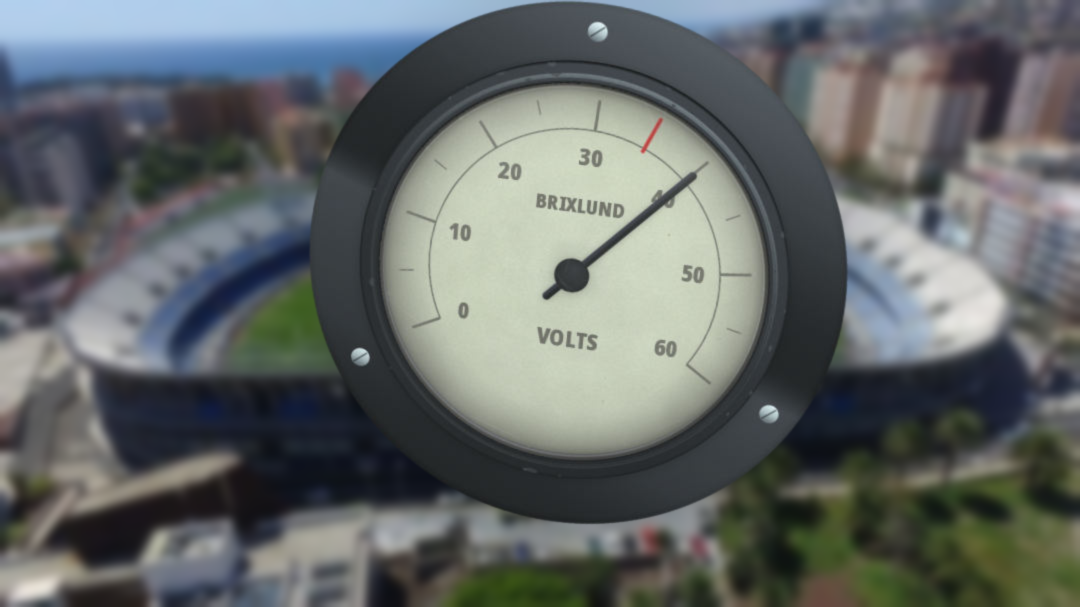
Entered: {"value": 40, "unit": "V"}
